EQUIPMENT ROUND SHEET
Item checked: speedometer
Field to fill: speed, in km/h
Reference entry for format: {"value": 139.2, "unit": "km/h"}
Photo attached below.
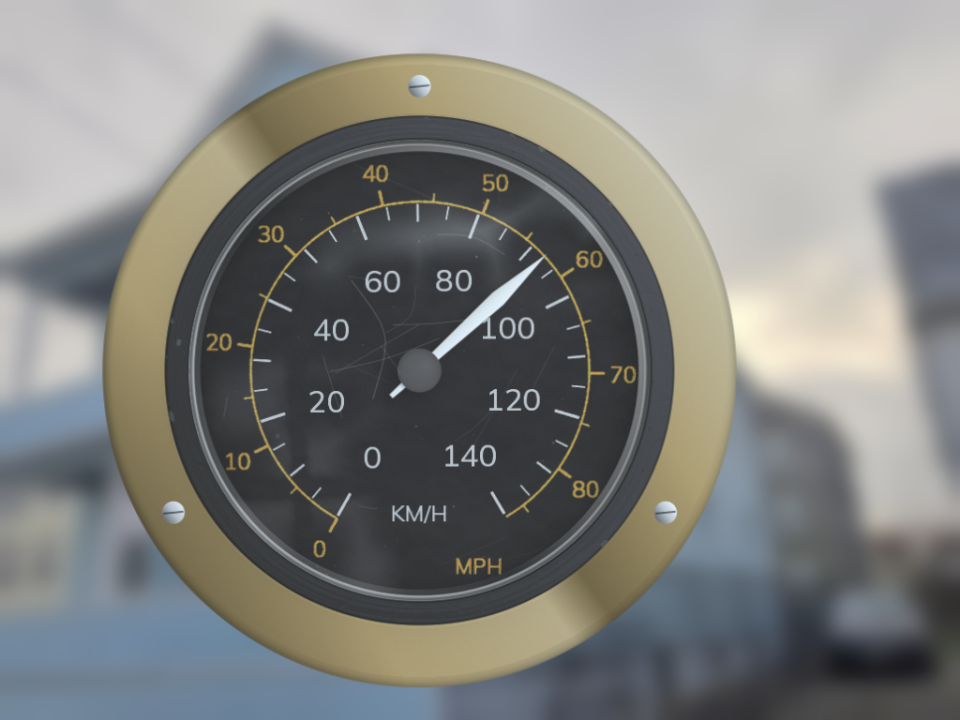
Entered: {"value": 92.5, "unit": "km/h"}
